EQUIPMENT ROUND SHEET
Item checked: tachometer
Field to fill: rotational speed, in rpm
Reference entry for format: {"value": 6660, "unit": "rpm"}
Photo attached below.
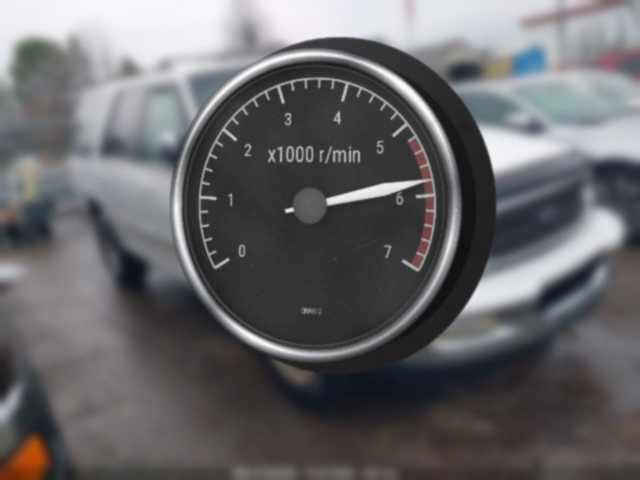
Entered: {"value": 5800, "unit": "rpm"}
